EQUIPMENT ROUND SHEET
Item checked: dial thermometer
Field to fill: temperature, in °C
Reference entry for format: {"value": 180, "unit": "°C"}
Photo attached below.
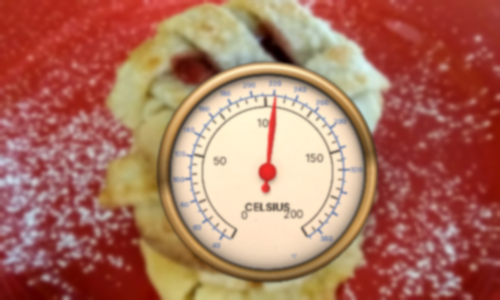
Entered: {"value": 105, "unit": "°C"}
